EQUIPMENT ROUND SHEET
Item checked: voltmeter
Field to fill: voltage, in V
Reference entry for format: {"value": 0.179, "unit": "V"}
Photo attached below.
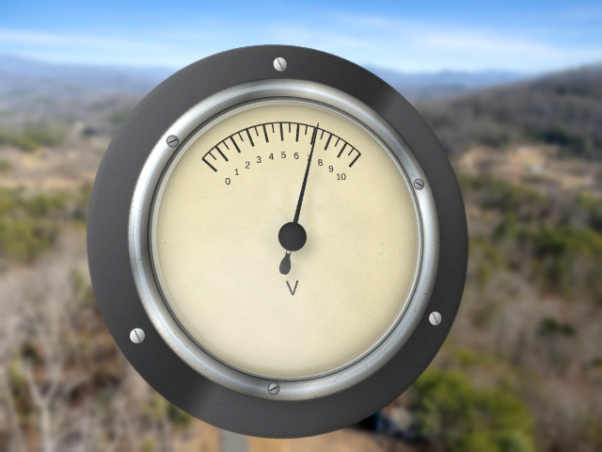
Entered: {"value": 7, "unit": "V"}
